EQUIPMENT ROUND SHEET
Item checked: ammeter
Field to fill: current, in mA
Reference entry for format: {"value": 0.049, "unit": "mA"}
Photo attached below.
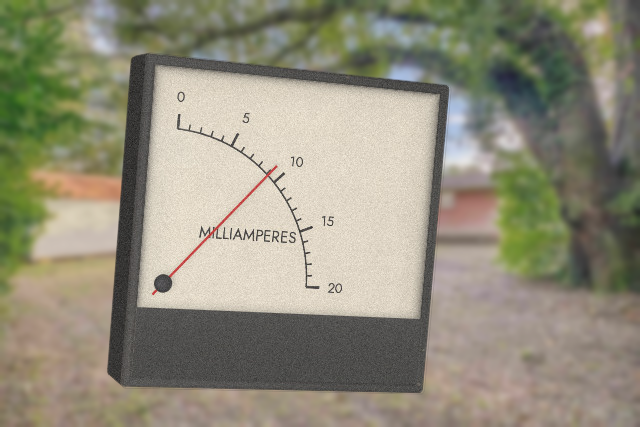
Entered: {"value": 9, "unit": "mA"}
